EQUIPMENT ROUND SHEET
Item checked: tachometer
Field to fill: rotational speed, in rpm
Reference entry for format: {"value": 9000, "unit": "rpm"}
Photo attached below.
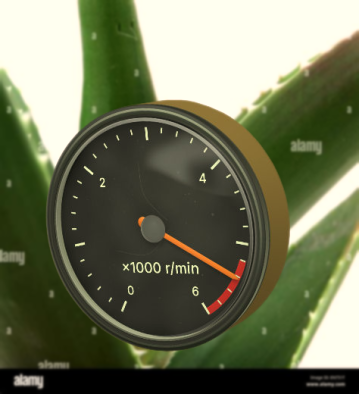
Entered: {"value": 5400, "unit": "rpm"}
